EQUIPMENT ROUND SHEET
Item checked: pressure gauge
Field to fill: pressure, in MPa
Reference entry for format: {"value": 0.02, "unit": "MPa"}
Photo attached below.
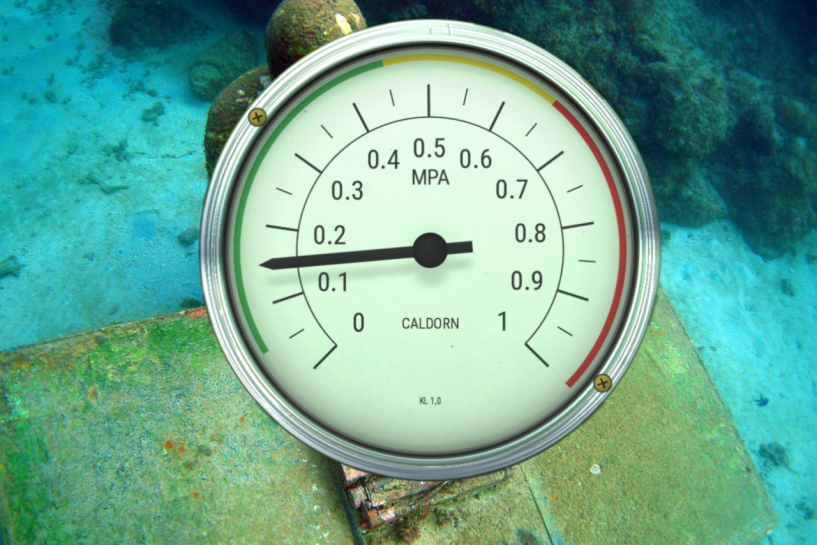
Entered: {"value": 0.15, "unit": "MPa"}
